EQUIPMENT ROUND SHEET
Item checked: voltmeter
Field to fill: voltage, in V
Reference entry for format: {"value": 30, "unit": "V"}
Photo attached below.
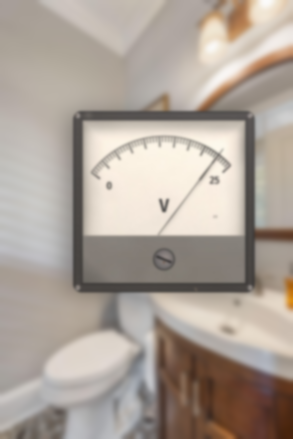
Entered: {"value": 22.5, "unit": "V"}
